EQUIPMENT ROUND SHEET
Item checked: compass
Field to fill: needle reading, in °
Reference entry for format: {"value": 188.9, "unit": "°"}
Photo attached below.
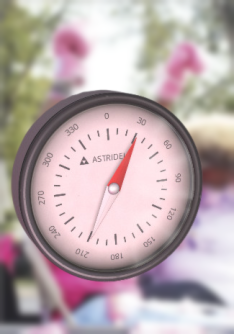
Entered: {"value": 30, "unit": "°"}
